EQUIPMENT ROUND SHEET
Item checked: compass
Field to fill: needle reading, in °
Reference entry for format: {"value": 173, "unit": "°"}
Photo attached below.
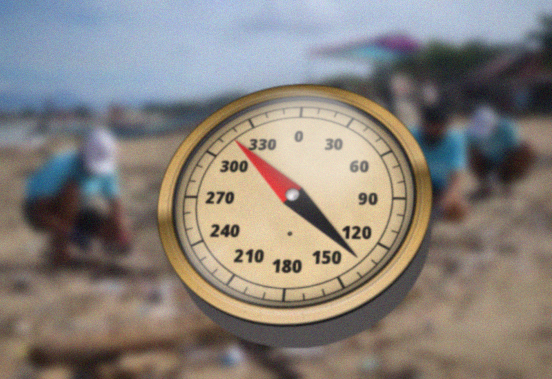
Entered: {"value": 315, "unit": "°"}
